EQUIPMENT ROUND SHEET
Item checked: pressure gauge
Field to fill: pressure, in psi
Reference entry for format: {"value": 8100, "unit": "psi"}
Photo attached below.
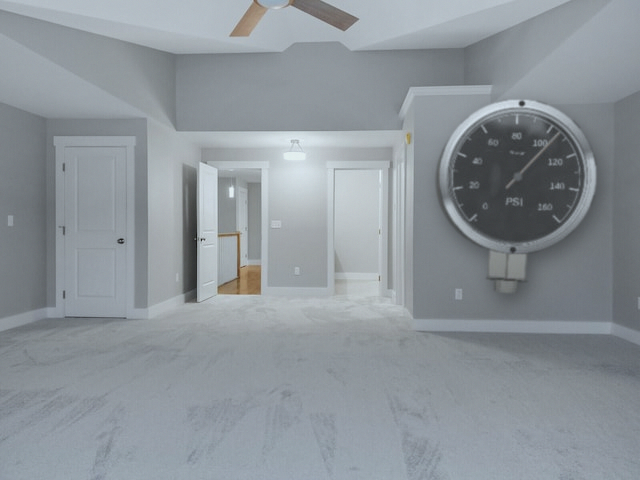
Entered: {"value": 105, "unit": "psi"}
